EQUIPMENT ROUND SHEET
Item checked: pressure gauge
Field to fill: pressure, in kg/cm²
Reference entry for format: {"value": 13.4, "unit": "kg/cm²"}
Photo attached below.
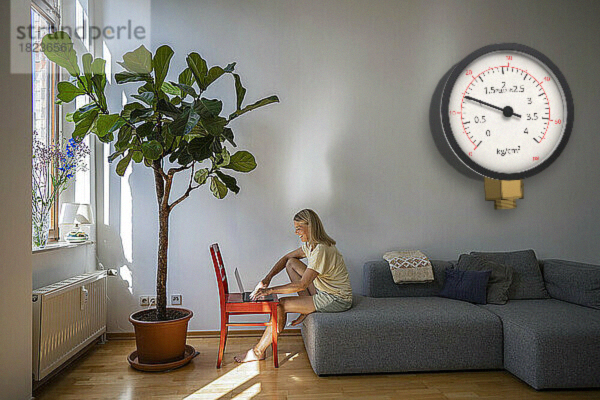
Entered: {"value": 1, "unit": "kg/cm²"}
